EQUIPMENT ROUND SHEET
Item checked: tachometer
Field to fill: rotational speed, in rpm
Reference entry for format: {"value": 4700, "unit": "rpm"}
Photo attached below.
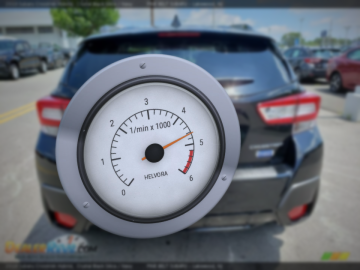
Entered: {"value": 4600, "unit": "rpm"}
